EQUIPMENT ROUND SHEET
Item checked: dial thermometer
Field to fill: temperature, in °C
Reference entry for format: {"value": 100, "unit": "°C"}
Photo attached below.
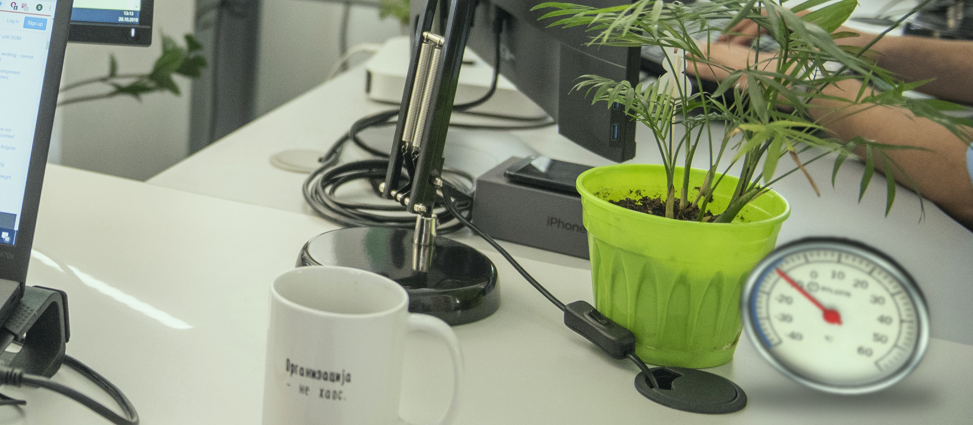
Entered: {"value": -10, "unit": "°C"}
